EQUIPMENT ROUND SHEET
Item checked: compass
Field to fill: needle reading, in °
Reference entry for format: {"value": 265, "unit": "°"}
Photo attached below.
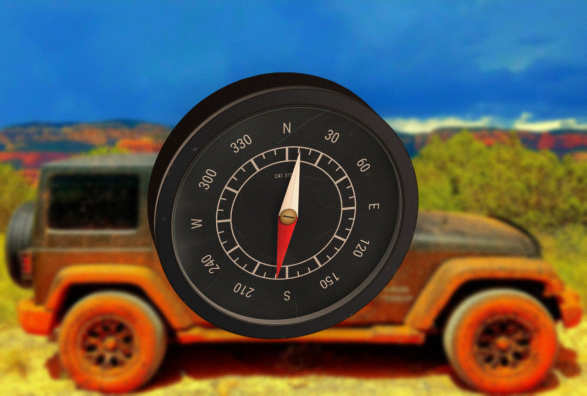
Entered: {"value": 190, "unit": "°"}
